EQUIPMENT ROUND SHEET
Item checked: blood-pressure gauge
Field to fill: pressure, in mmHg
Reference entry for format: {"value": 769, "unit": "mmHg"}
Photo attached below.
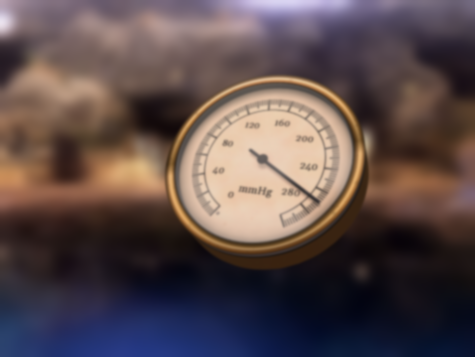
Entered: {"value": 270, "unit": "mmHg"}
